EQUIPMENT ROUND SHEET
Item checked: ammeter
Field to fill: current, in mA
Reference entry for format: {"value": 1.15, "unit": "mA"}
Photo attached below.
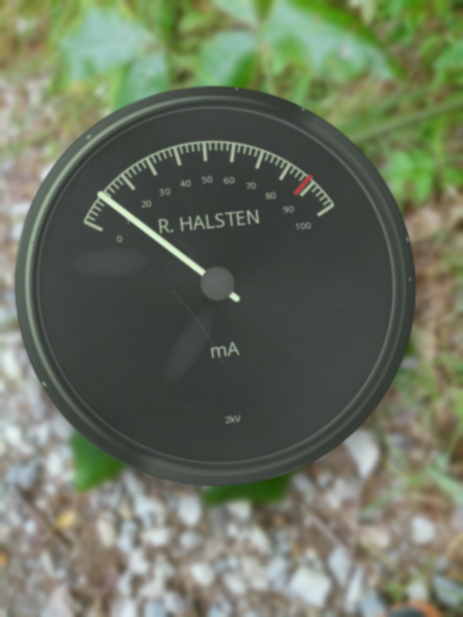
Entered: {"value": 10, "unit": "mA"}
